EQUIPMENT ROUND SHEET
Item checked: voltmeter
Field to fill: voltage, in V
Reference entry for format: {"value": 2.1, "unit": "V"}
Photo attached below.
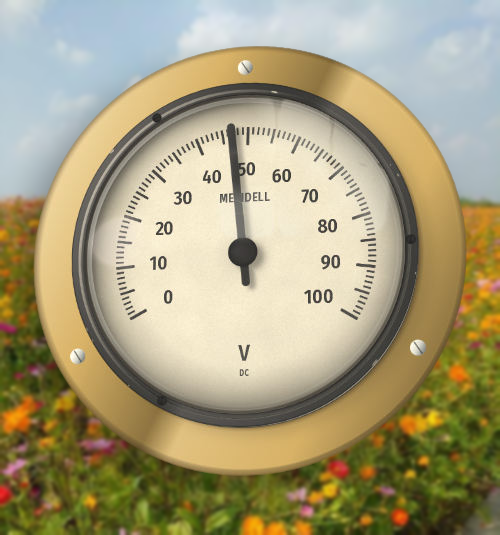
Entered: {"value": 47, "unit": "V"}
